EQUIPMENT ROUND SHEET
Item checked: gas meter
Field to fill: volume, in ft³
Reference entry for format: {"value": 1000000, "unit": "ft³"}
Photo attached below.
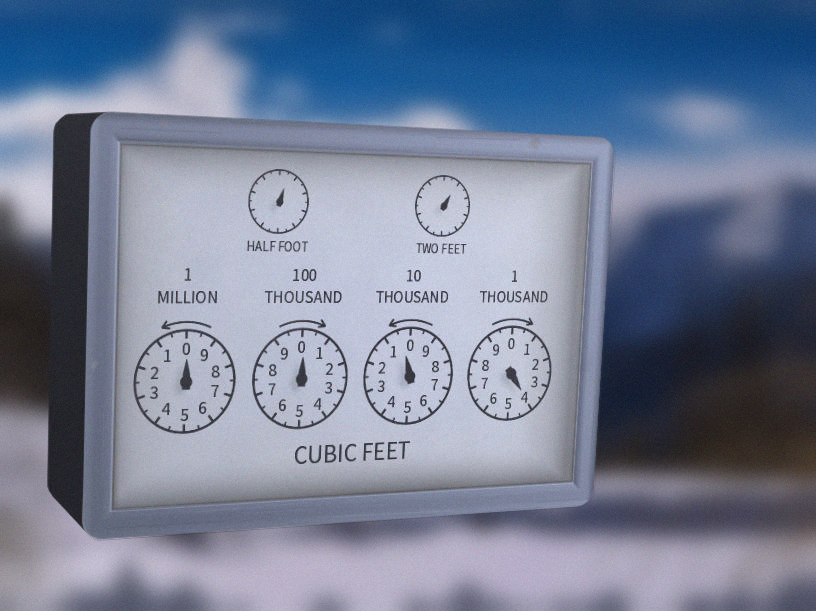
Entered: {"value": 400, "unit": "ft³"}
